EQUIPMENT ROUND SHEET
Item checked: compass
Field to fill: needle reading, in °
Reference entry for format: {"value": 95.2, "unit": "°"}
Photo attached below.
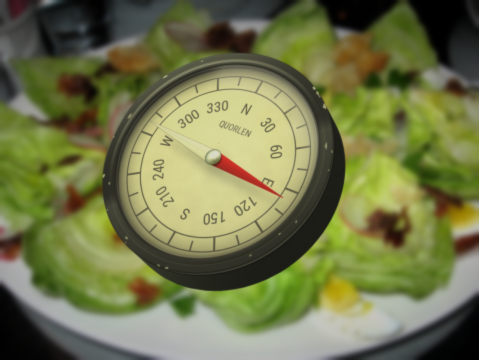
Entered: {"value": 97.5, "unit": "°"}
